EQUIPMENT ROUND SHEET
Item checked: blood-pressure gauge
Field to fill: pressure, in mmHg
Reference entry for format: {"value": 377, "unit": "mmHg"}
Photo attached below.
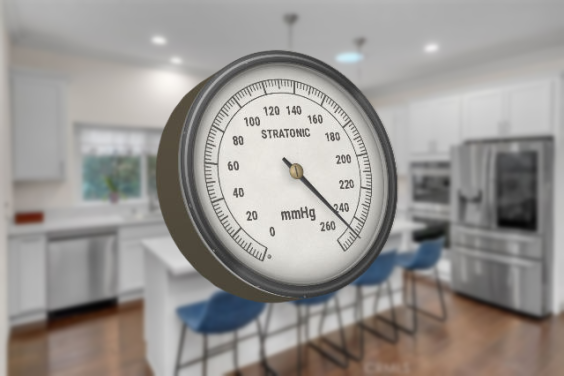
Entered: {"value": 250, "unit": "mmHg"}
